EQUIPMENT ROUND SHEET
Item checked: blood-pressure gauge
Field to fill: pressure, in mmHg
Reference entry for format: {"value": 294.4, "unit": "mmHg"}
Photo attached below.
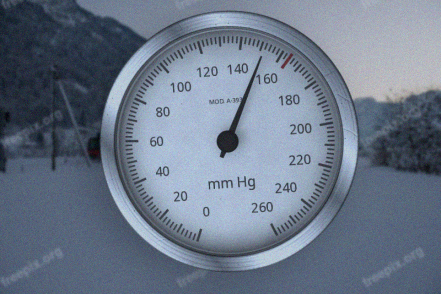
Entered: {"value": 152, "unit": "mmHg"}
